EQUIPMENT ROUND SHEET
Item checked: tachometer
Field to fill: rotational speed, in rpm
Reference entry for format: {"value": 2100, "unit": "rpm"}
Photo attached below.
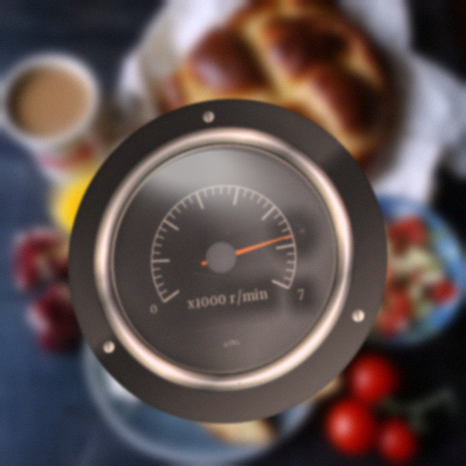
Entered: {"value": 5800, "unit": "rpm"}
